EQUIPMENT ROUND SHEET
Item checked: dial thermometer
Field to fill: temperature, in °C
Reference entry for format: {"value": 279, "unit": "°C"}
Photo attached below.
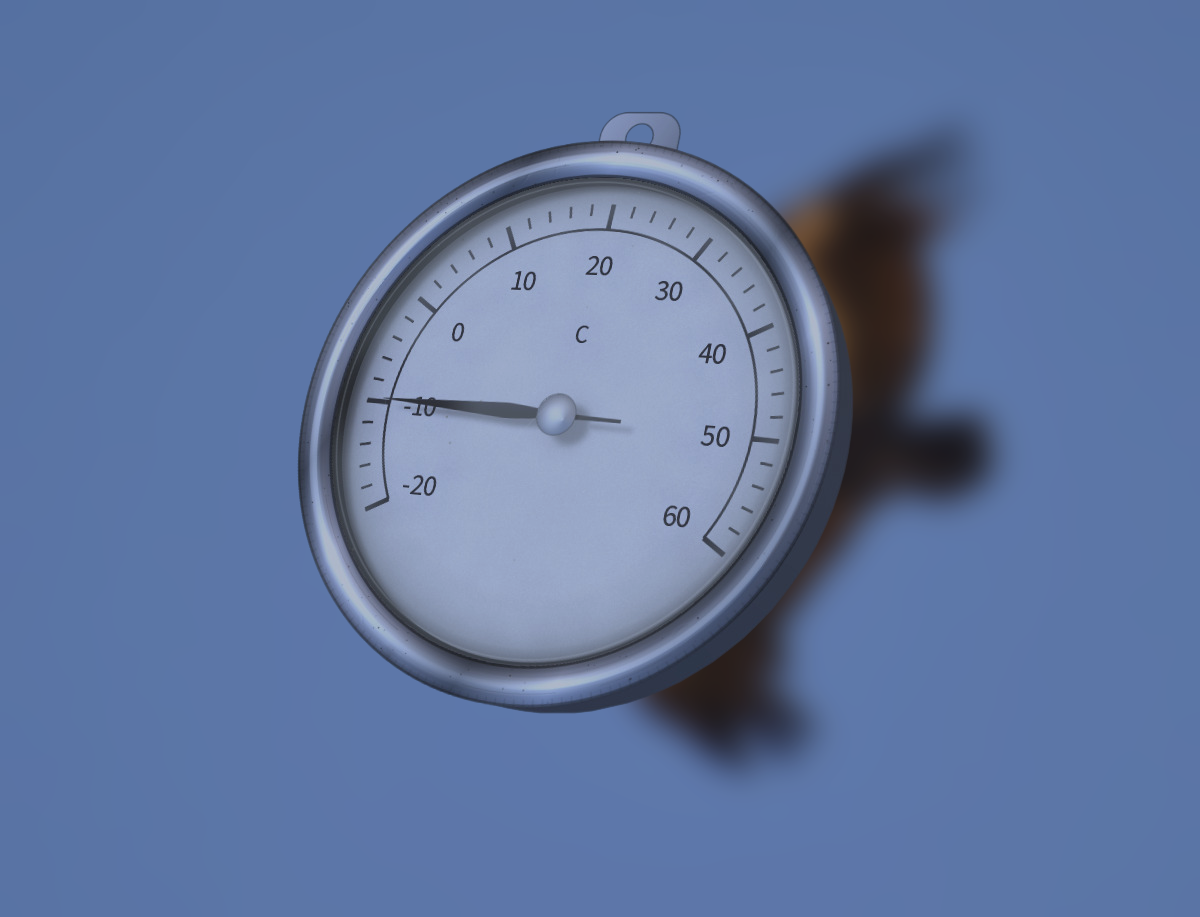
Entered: {"value": -10, "unit": "°C"}
